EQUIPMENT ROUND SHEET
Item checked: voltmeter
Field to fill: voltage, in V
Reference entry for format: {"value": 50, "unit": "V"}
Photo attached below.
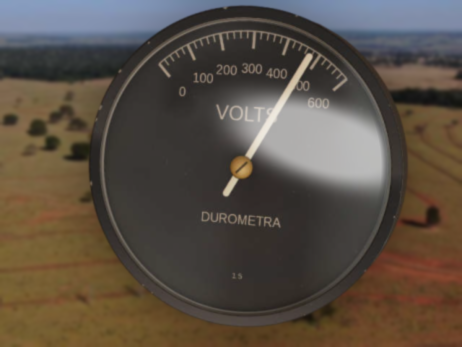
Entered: {"value": 480, "unit": "V"}
